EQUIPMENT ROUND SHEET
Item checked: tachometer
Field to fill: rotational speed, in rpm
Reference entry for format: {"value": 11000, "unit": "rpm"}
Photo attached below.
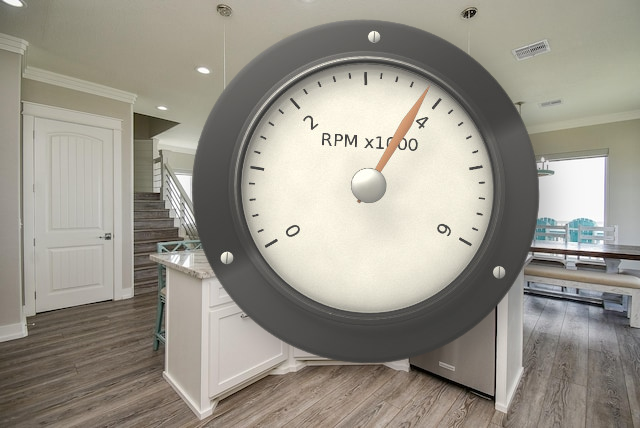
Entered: {"value": 3800, "unit": "rpm"}
